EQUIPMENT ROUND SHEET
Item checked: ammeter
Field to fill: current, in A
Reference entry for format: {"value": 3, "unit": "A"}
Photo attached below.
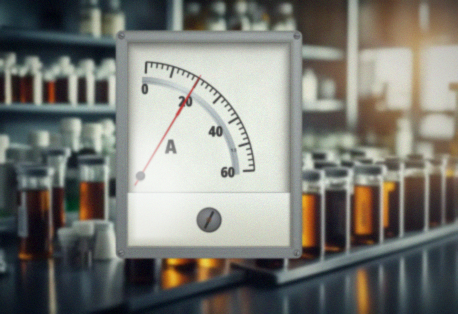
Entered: {"value": 20, "unit": "A"}
